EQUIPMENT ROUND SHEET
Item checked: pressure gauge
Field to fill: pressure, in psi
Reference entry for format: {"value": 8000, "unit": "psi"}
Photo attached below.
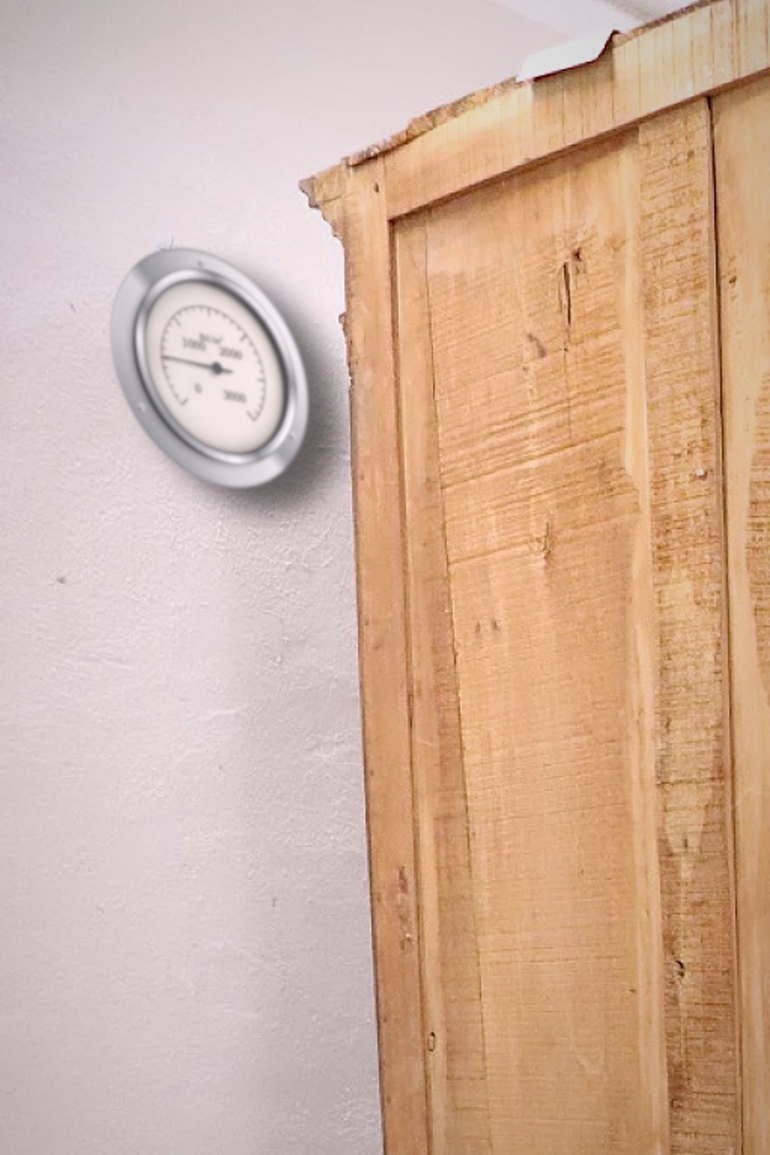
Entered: {"value": 500, "unit": "psi"}
